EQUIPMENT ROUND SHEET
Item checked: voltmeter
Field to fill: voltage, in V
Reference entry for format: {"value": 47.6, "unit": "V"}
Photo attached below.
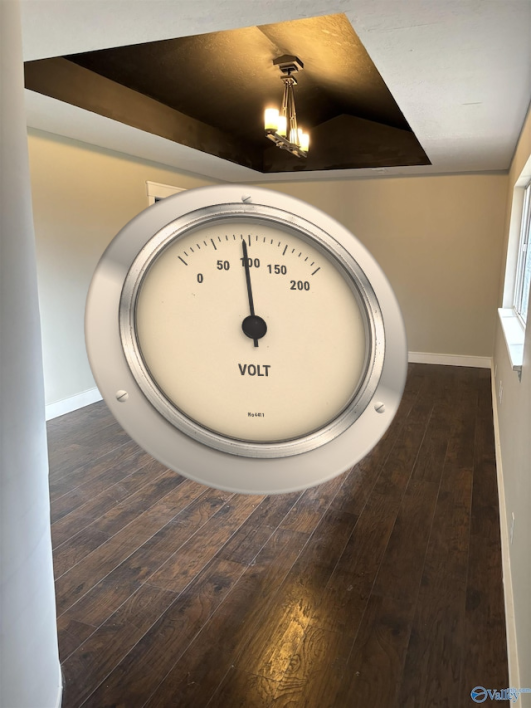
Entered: {"value": 90, "unit": "V"}
